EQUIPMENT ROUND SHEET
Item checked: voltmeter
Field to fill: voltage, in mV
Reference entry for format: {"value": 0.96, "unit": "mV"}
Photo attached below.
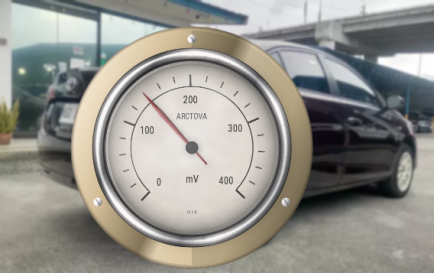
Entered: {"value": 140, "unit": "mV"}
